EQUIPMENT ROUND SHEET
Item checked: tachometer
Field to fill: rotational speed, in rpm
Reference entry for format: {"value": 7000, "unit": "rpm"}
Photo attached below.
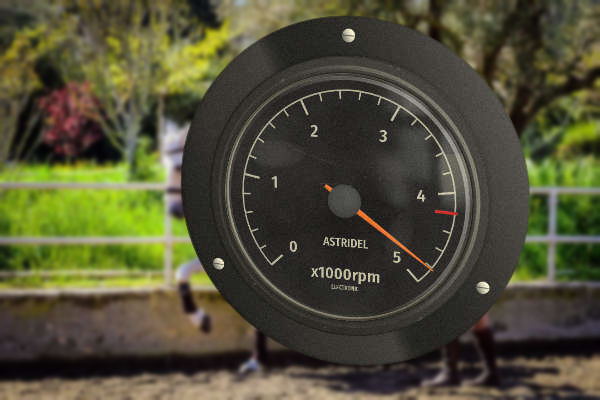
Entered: {"value": 4800, "unit": "rpm"}
